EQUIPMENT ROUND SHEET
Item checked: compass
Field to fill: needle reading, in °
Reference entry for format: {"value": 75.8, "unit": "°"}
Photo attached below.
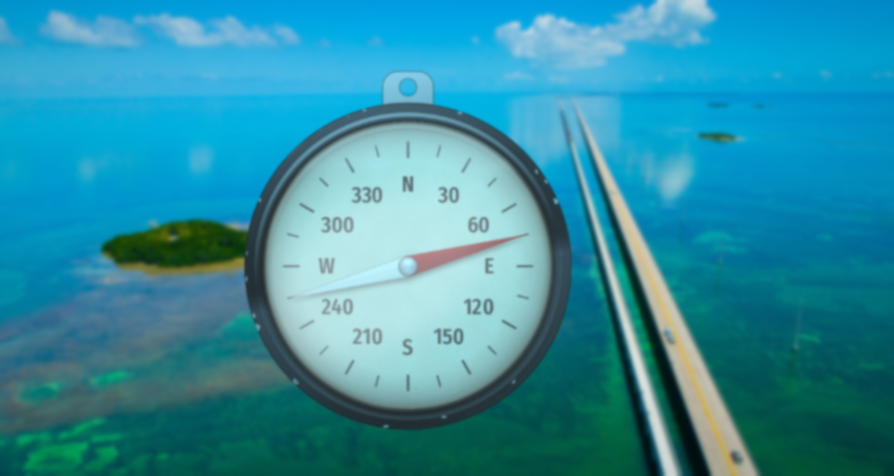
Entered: {"value": 75, "unit": "°"}
